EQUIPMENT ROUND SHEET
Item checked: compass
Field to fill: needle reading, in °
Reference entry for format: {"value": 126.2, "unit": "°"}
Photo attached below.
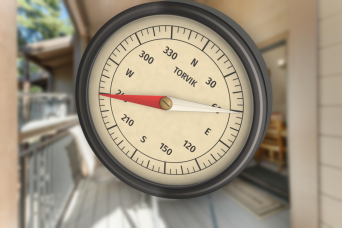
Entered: {"value": 240, "unit": "°"}
